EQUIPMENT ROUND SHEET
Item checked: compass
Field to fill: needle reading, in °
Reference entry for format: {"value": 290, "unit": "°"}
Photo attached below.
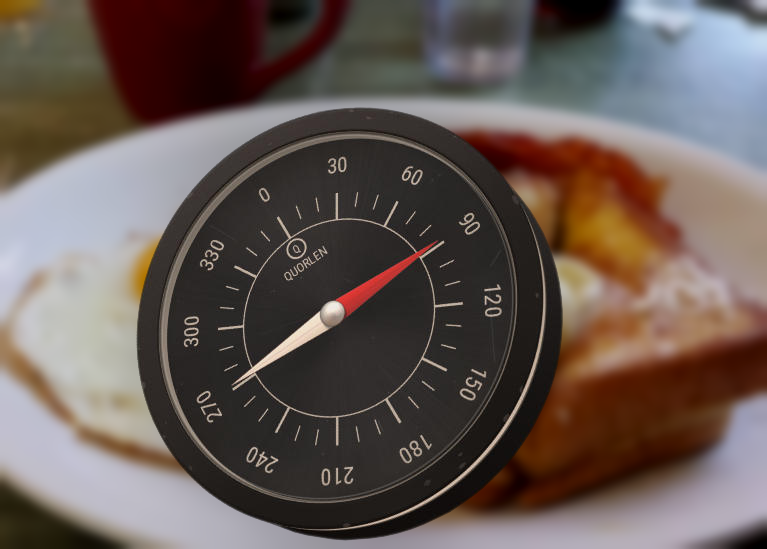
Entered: {"value": 90, "unit": "°"}
